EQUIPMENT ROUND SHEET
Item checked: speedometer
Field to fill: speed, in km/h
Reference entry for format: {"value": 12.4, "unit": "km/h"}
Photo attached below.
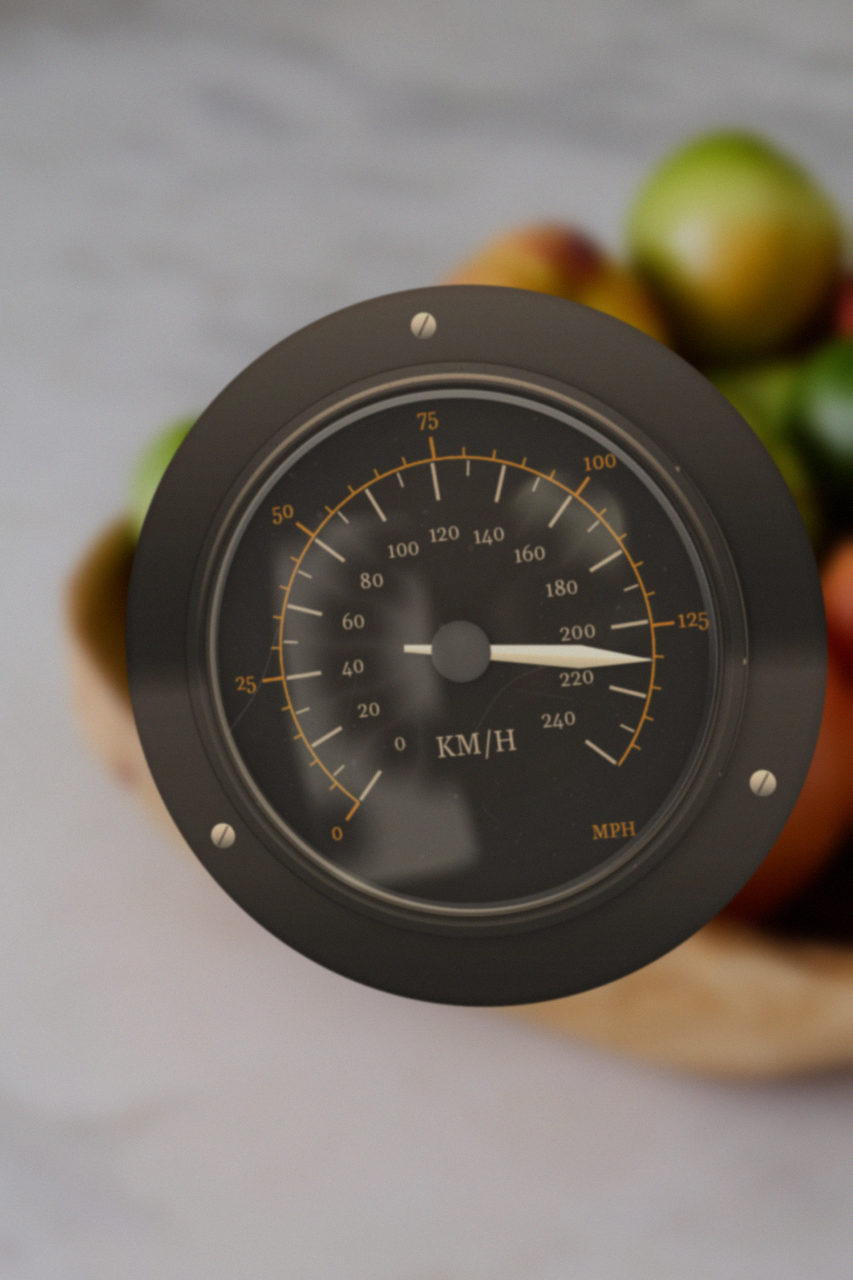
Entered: {"value": 210, "unit": "km/h"}
